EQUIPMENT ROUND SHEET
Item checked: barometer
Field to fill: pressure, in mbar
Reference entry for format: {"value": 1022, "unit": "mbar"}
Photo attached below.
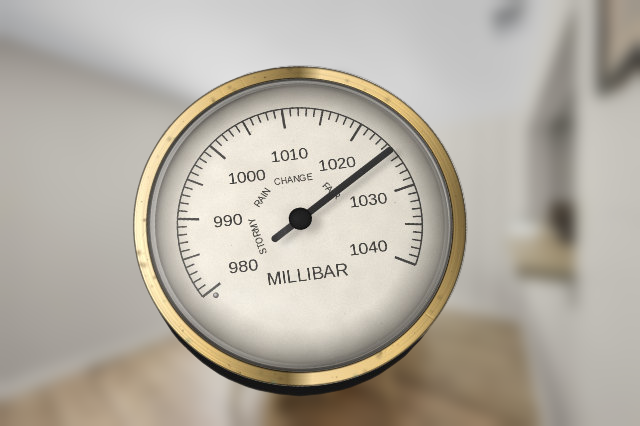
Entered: {"value": 1025, "unit": "mbar"}
